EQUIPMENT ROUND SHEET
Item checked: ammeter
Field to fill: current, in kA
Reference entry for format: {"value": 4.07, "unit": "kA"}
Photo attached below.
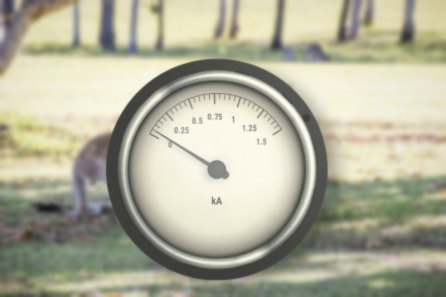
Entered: {"value": 0.05, "unit": "kA"}
